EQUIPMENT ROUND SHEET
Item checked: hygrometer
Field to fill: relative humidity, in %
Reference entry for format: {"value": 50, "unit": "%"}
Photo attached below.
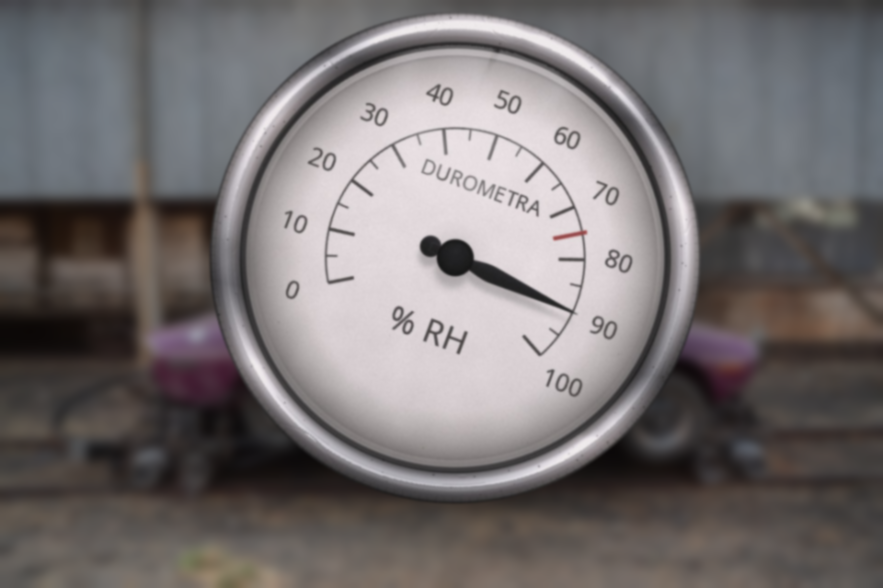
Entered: {"value": 90, "unit": "%"}
